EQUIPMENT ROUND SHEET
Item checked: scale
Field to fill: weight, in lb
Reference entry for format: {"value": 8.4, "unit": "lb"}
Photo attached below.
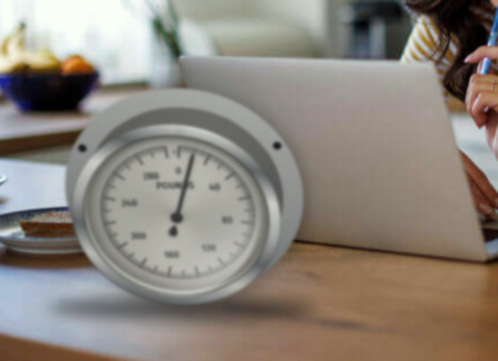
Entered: {"value": 10, "unit": "lb"}
